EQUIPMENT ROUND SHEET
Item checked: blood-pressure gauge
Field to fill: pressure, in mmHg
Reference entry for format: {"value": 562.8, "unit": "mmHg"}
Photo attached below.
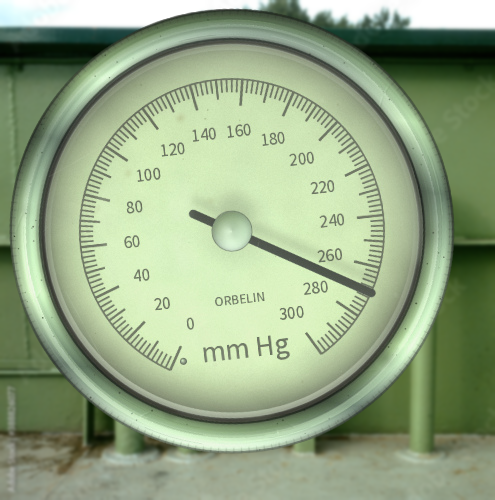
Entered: {"value": 270, "unit": "mmHg"}
